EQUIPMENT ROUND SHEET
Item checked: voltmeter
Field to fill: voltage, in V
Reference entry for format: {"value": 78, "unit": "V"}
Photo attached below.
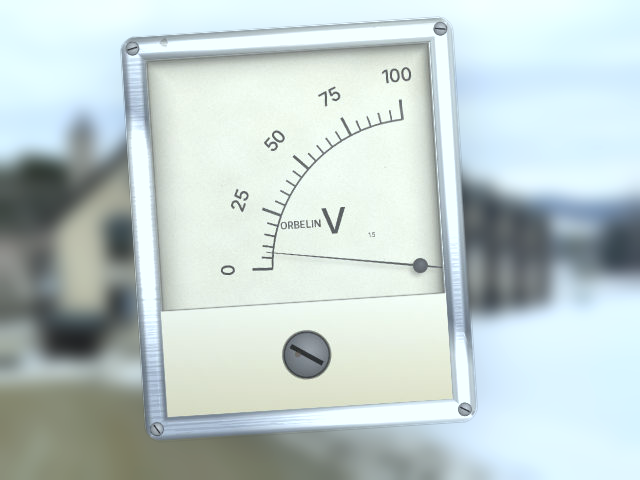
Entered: {"value": 7.5, "unit": "V"}
